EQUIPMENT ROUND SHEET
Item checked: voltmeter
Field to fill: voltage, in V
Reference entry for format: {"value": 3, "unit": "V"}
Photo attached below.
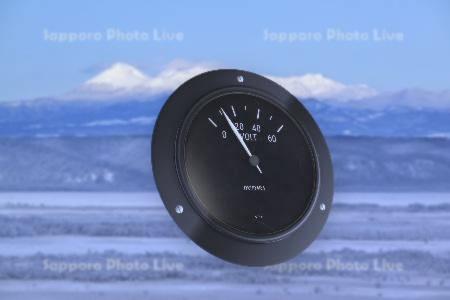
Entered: {"value": 10, "unit": "V"}
